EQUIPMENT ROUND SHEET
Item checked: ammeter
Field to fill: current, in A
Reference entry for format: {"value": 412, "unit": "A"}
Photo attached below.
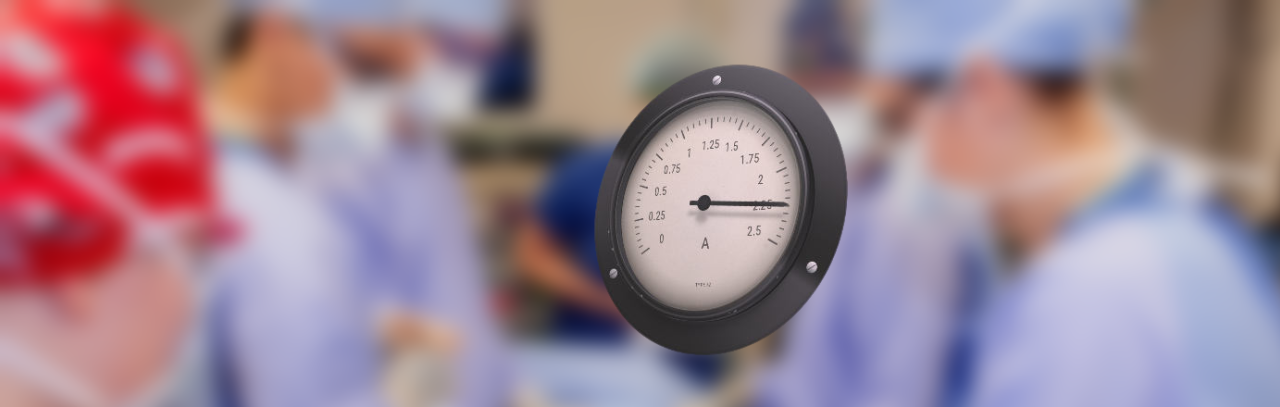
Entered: {"value": 2.25, "unit": "A"}
